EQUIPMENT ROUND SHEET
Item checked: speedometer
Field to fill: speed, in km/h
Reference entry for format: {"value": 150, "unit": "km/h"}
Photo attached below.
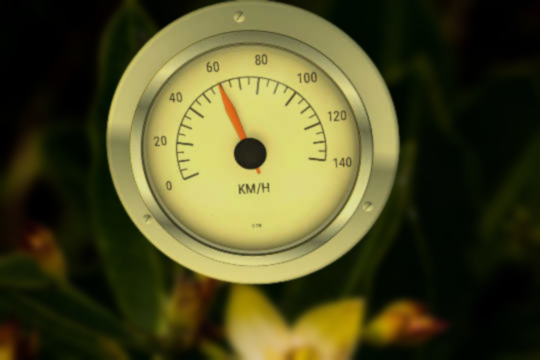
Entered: {"value": 60, "unit": "km/h"}
